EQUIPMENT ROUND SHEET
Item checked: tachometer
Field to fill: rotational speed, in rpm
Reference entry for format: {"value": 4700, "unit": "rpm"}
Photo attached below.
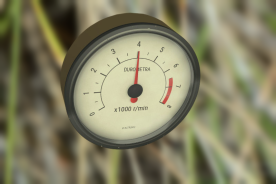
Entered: {"value": 4000, "unit": "rpm"}
